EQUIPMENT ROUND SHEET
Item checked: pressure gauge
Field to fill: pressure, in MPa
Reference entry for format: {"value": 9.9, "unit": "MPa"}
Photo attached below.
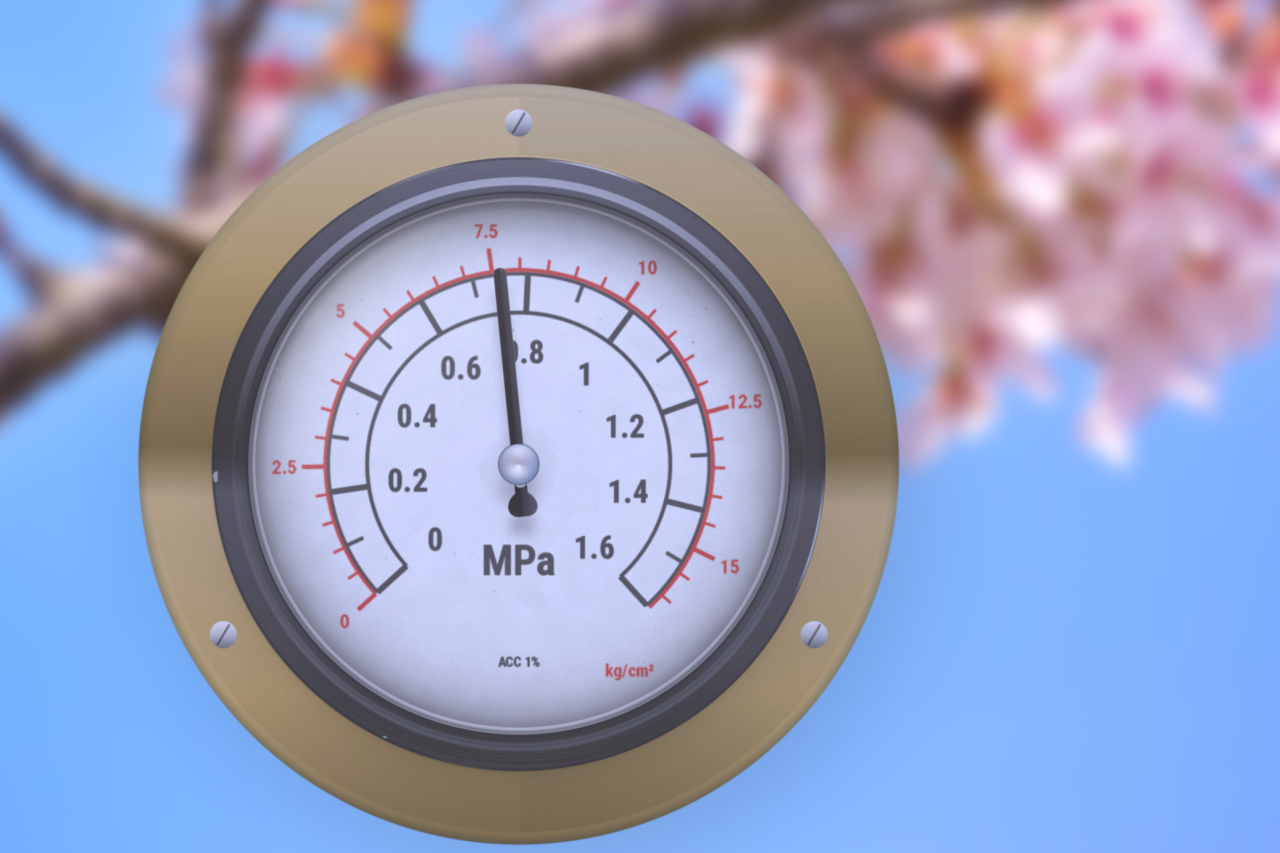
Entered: {"value": 0.75, "unit": "MPa"}
